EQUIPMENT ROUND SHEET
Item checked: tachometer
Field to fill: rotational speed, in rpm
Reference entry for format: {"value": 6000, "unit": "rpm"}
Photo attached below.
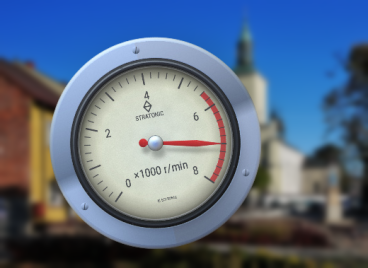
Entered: {"value": 7000, "unit": "rpm"}
